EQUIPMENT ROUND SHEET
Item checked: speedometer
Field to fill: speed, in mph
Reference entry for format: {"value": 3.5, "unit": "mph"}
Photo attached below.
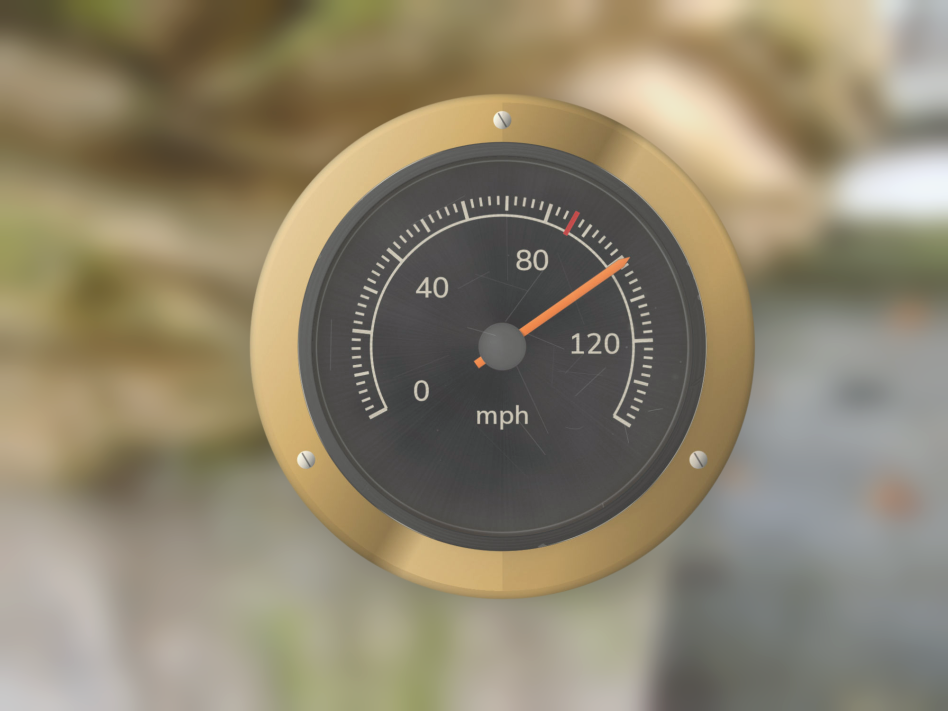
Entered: {"value": 101, "unit": "mph"}
